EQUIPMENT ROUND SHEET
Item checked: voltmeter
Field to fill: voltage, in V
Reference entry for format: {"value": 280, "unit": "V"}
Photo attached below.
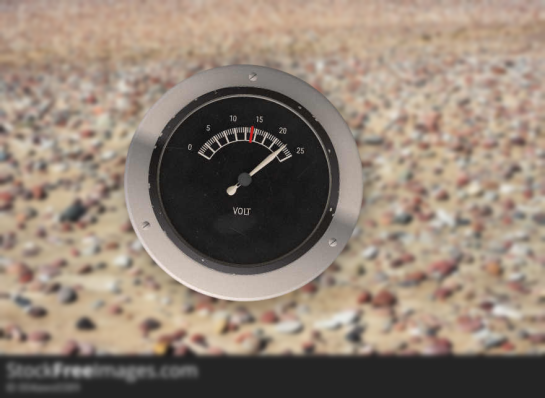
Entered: {"value": 22.5, "unit": "V"}
